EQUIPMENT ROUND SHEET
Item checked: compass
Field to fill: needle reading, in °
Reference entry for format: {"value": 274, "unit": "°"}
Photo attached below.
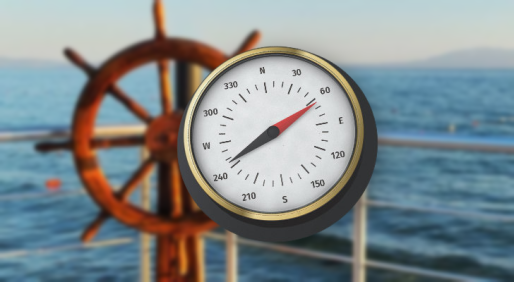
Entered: {"value": 65, "unit": "°"}
